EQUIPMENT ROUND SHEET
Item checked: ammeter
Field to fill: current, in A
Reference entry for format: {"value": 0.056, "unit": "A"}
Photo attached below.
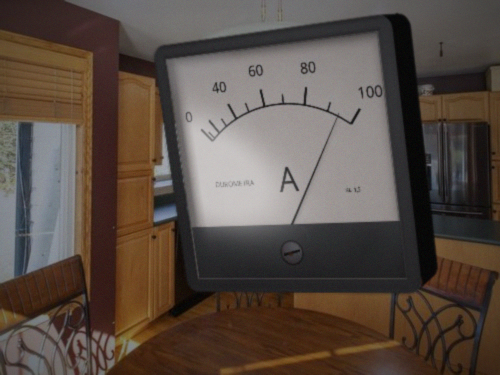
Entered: {"value": 95, "unit": "A"}
